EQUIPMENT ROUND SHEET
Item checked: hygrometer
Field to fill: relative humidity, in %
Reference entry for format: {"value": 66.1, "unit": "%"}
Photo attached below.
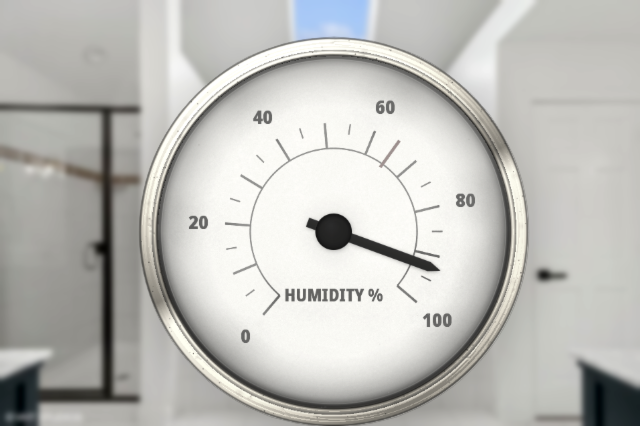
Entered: {"value": 92.5, "unit": "%"}
